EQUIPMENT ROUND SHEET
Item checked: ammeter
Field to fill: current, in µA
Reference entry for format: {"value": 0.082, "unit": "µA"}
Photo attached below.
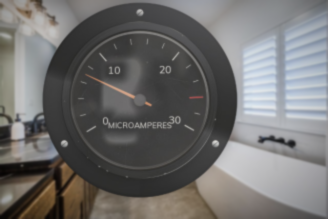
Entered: {"value": 7, "unit": "µA"}
